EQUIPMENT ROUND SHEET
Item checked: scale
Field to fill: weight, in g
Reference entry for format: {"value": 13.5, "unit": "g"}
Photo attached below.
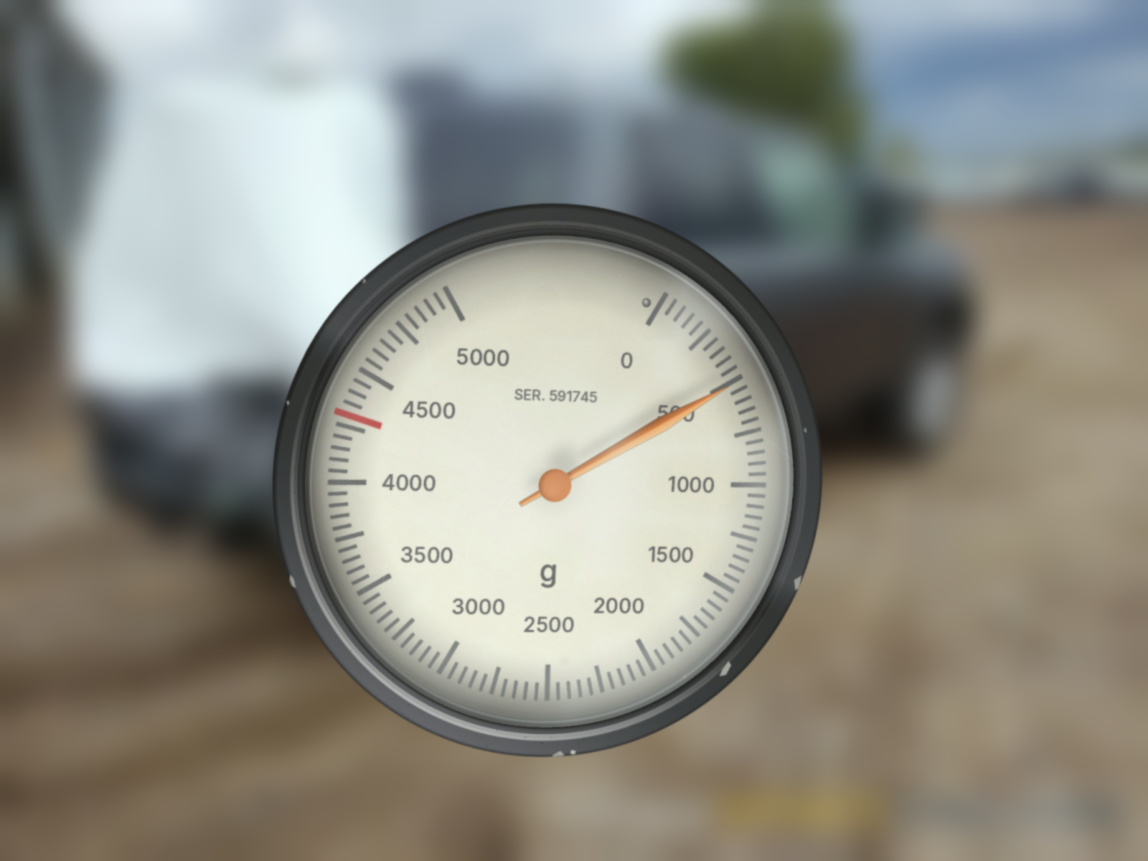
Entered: {"value": 500, "unit": "g"}
